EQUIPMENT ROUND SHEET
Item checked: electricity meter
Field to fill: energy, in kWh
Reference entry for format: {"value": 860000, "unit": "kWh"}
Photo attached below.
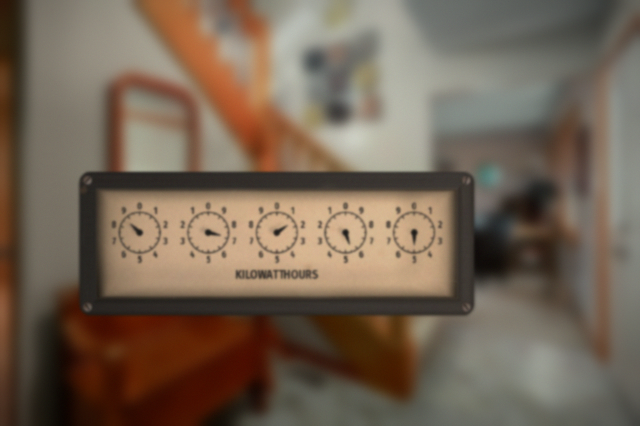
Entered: {"value": 87155, "unit": "kWh"}
